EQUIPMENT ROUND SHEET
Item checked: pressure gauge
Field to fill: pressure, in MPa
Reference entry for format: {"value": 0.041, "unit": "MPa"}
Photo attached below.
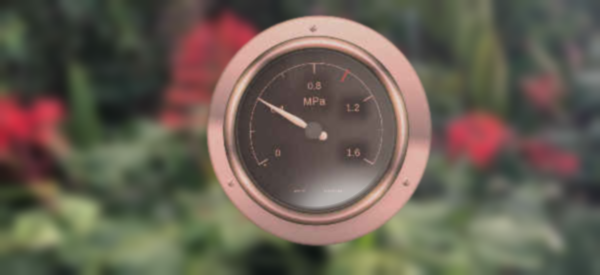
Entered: {"value": 0.4, "unit": "MPa"}
